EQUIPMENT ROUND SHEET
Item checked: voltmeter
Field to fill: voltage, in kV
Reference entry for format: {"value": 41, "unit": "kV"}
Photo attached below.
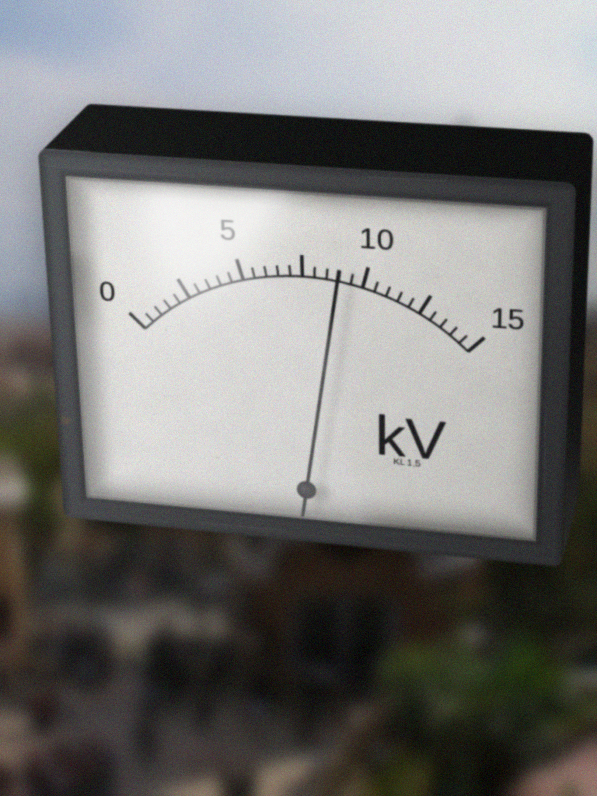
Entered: {"value": 9, "unit": "kV"}
